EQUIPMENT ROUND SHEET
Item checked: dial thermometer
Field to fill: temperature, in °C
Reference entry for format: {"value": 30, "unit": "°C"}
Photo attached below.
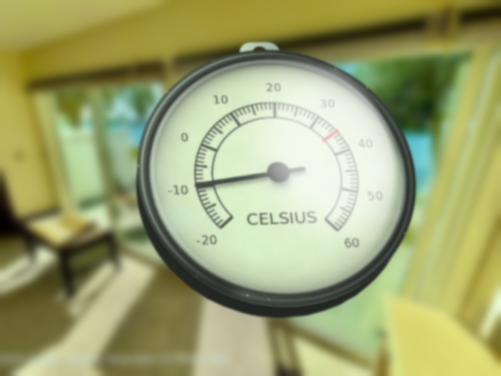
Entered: {"value": -10, "unit": "°C"}
